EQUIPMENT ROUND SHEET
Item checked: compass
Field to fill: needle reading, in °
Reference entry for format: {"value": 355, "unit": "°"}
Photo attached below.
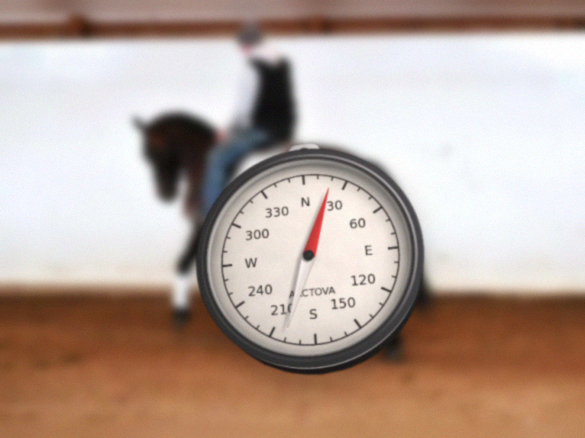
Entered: {"value": 20, "unit": "°"}
